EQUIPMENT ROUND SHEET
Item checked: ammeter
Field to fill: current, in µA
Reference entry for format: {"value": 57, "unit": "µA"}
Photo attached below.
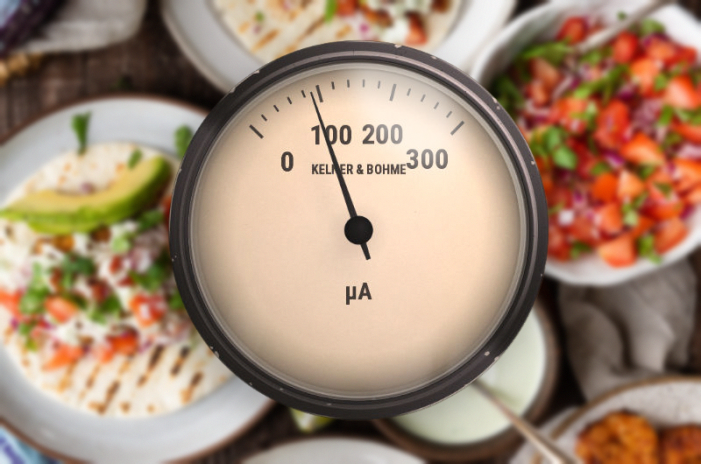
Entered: {"value": 90, "unit": "µA"}
